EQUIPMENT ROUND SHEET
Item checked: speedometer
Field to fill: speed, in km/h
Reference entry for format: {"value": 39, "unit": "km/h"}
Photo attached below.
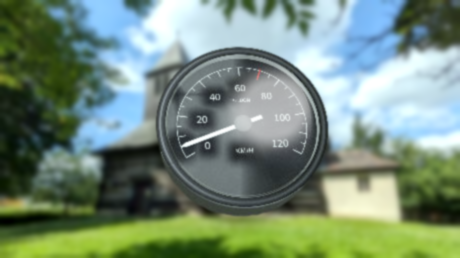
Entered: {"value": 5, "unit": "km/h"}
